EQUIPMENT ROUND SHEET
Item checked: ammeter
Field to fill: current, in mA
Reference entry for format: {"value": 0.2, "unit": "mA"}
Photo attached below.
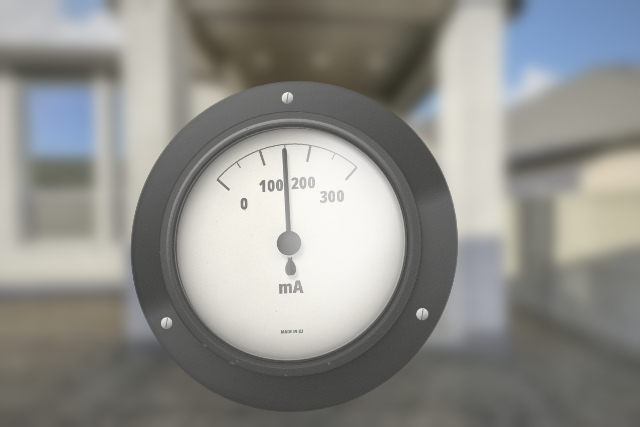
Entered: {"value": 150, "unit": "mA"}
